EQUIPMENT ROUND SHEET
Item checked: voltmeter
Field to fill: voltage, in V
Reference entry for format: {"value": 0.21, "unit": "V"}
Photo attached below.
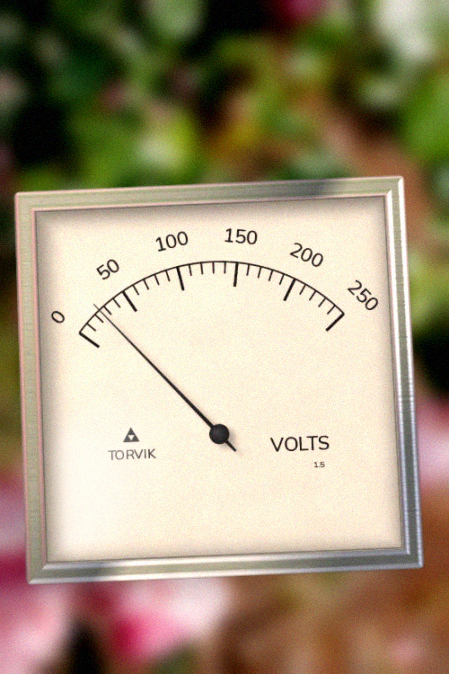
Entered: {"value": 25, "unit": "V"}
